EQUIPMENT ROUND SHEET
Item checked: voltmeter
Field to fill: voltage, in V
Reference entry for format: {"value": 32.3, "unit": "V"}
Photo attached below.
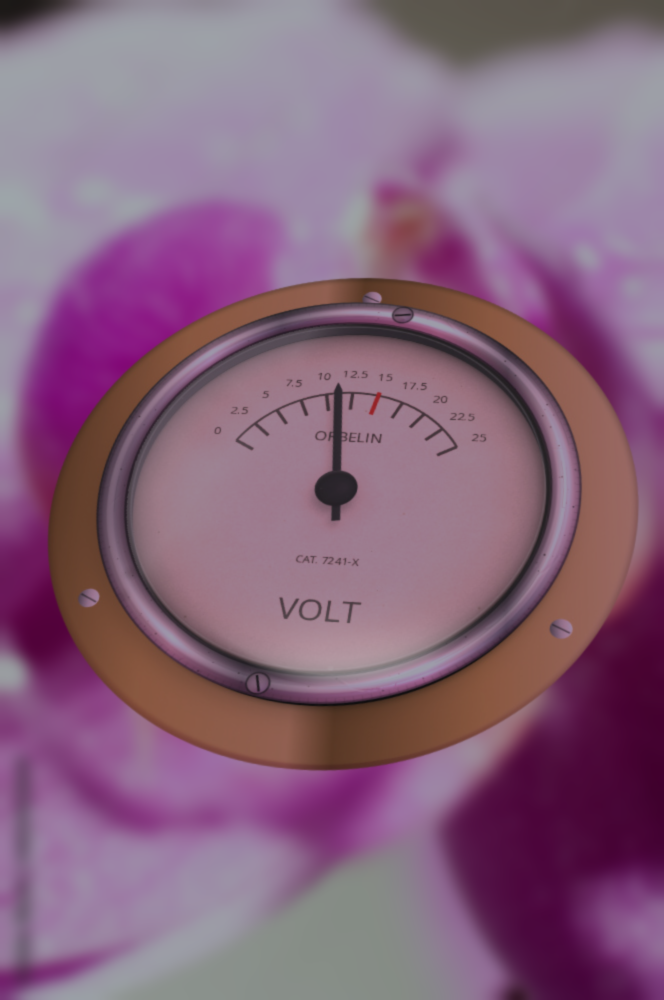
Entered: {"value": 11.25, "unit": "V"}
